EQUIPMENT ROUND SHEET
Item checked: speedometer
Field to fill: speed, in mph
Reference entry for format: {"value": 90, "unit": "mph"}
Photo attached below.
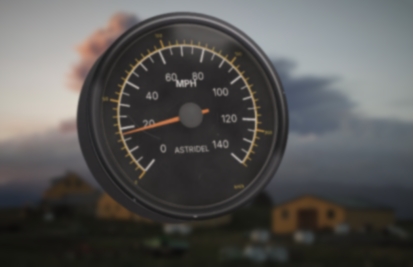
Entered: {"value": 17.5, "unit": "mph"}
